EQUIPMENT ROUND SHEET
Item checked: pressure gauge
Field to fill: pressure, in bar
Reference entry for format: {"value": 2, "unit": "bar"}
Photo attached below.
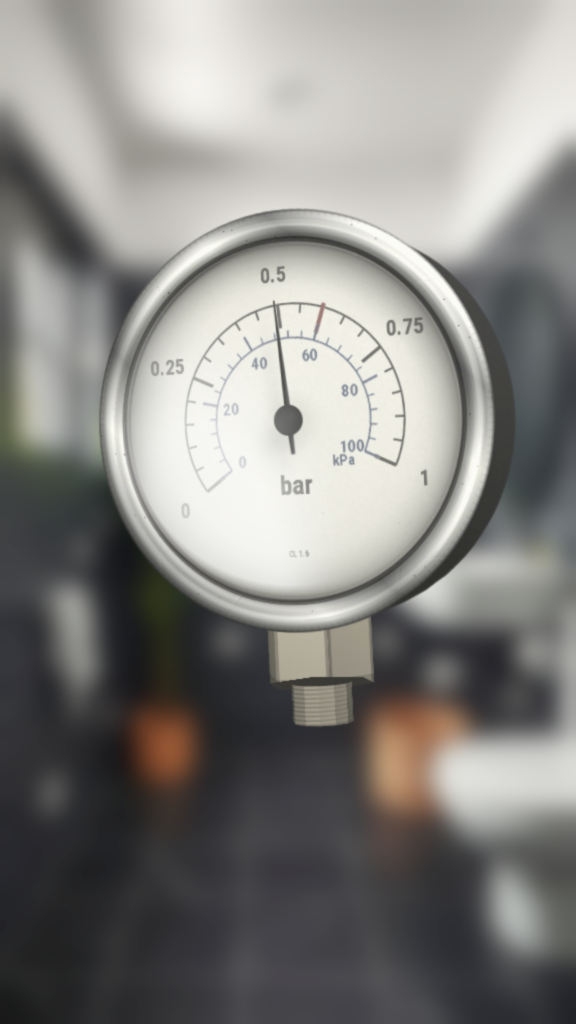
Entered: {"value": 0.5, "unit": "bar"}
